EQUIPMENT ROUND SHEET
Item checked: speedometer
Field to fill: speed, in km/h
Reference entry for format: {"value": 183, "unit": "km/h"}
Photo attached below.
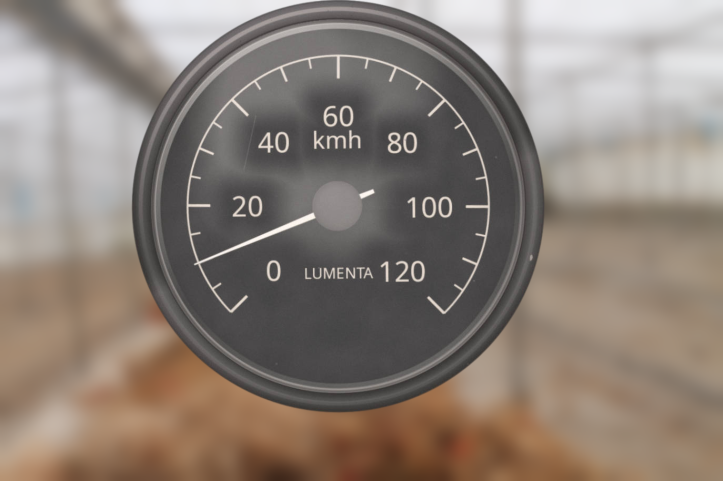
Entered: {"value": 10, "unit": "km/h"}
